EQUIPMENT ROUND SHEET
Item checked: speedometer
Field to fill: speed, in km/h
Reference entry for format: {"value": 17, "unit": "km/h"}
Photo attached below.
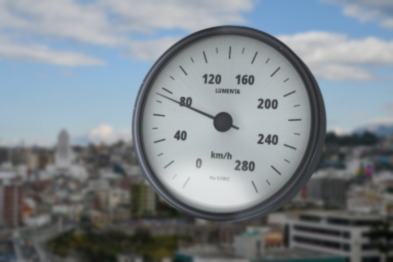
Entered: {"value": 75, "unit": "km/h"}
